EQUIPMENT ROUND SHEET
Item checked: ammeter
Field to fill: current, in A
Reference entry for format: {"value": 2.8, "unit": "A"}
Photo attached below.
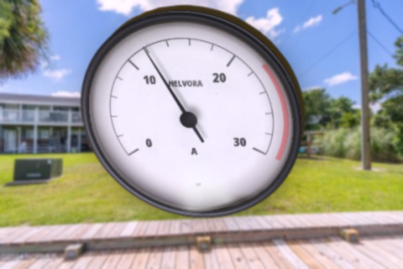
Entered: {"value": 12, "unit": "A"}
